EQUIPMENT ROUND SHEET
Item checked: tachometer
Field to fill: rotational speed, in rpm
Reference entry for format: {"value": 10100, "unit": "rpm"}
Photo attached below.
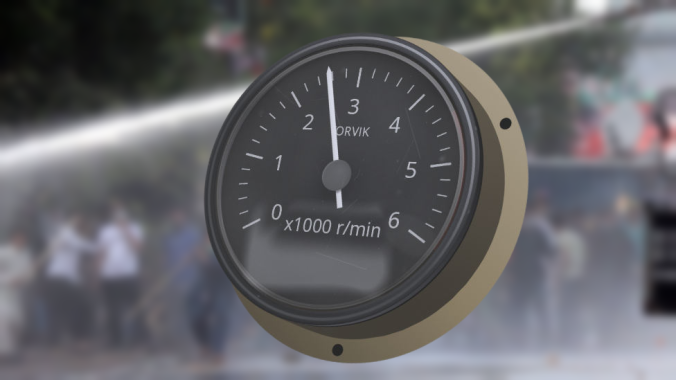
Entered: {"value": 2600, "unit": "rpm"}
